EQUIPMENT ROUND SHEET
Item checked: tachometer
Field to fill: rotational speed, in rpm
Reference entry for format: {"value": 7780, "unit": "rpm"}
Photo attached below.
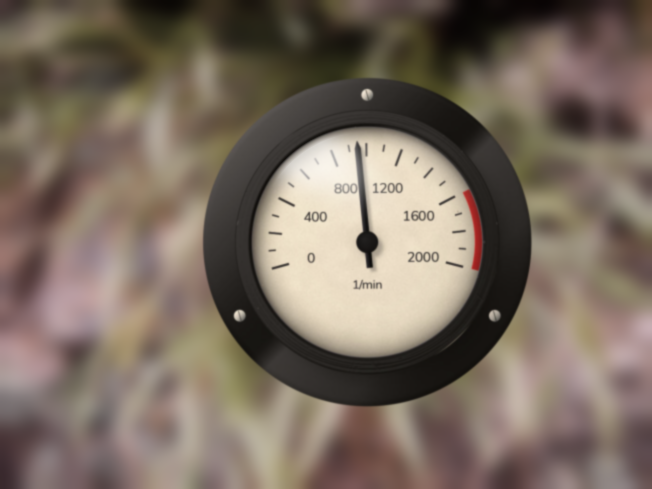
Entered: {"value": 950, "unit": "rpm"}
